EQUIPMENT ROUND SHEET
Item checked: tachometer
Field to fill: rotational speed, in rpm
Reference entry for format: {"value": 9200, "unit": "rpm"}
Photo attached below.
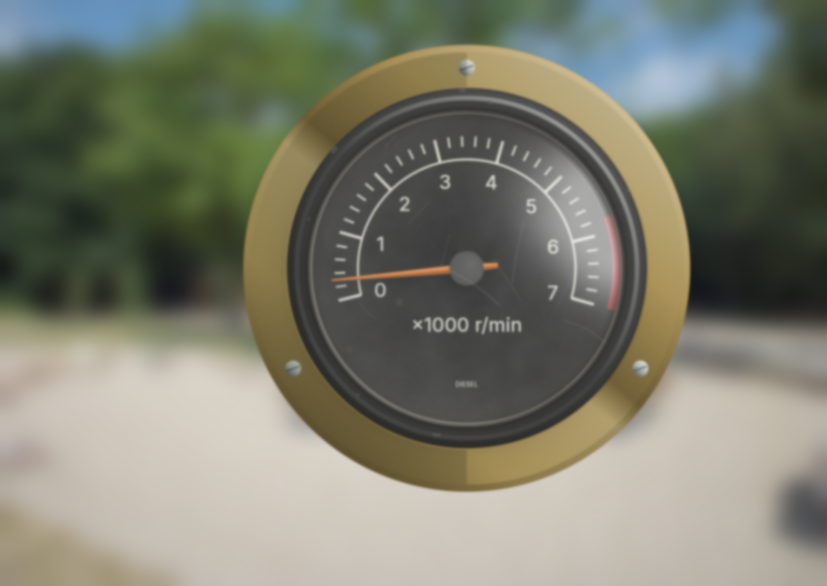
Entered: {"value": 300, "unit": "rpm"}
